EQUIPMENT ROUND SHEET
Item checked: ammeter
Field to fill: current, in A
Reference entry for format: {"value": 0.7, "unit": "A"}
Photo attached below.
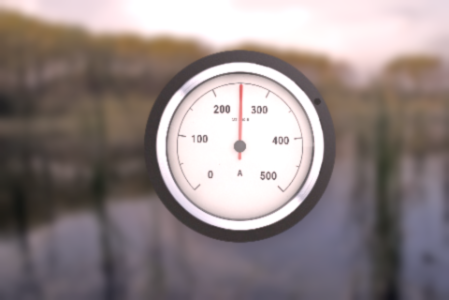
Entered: {"value": 250, "unit": "A"}
